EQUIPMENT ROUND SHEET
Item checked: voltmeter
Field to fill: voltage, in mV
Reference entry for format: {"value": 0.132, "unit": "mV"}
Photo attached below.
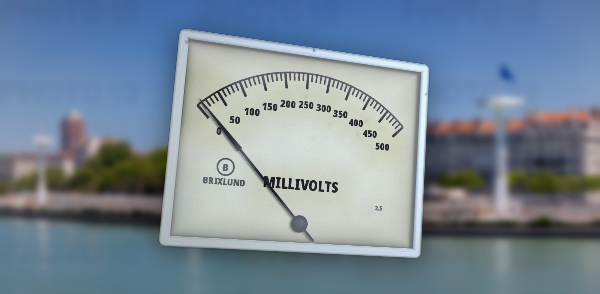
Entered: {"value": 10, "unit": "mV"}
